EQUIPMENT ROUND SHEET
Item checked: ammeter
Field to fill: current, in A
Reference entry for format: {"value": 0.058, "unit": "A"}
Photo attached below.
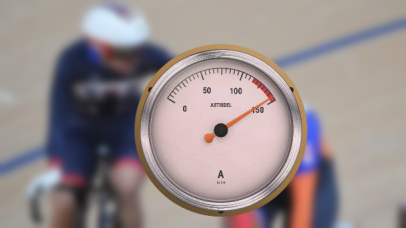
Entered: {"value": 145, "unit": "A"}
